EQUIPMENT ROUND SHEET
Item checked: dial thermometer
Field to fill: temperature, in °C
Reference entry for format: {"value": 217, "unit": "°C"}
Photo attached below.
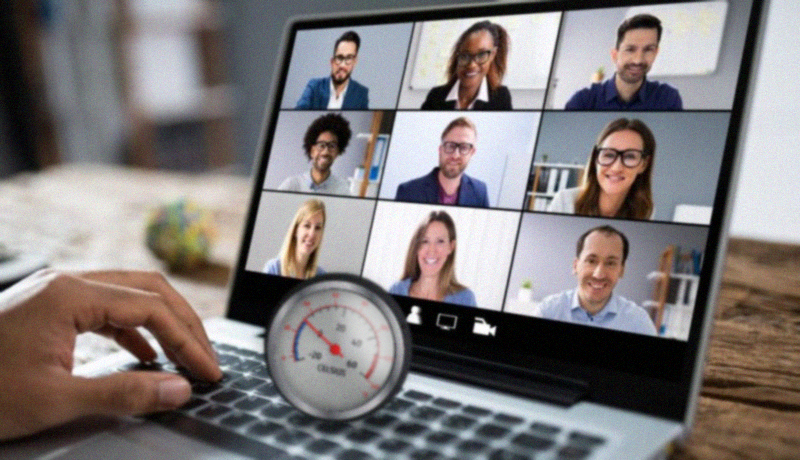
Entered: {"value": 0, "unit": "°C"}
